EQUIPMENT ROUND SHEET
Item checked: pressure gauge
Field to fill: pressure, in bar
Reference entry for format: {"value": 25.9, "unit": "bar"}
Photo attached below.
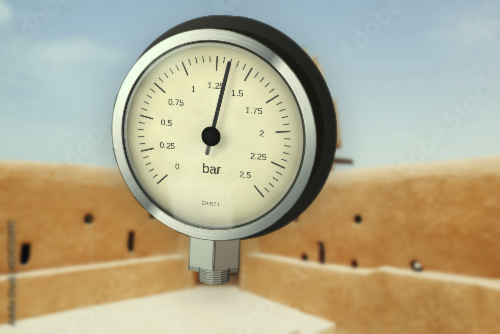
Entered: {"value": 1.35, "unit": "bar"}
